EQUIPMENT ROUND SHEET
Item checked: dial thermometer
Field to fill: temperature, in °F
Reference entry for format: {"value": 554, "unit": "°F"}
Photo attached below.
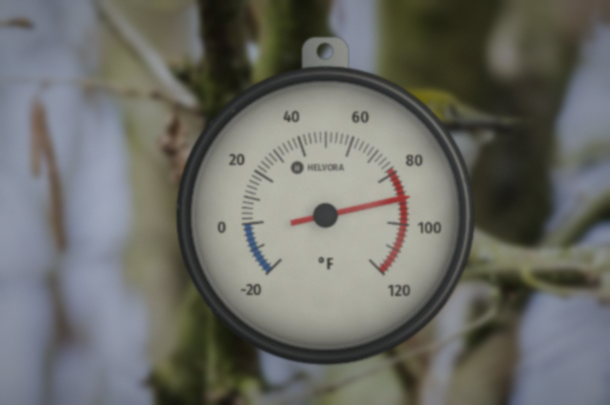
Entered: {"value": 90, "unit": "°F"}
